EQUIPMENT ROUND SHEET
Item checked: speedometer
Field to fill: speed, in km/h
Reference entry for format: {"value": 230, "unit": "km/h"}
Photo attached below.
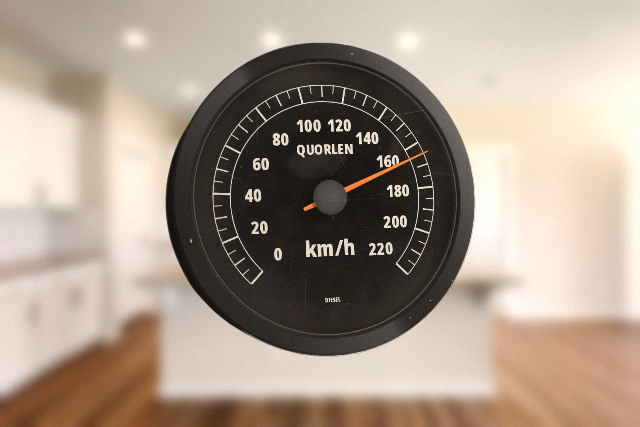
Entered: {"value": 165, "unit": "km/h"}
